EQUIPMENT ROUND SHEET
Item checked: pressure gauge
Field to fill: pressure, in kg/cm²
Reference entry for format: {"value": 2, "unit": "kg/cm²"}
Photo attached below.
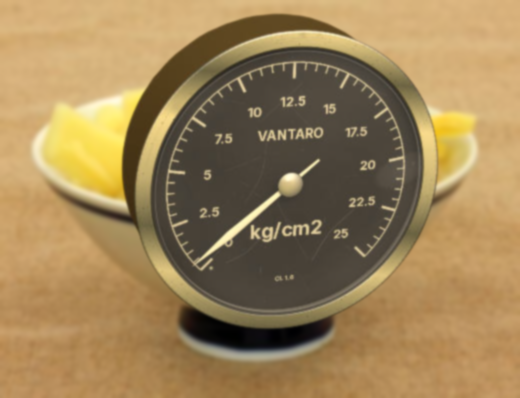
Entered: {"value": 0.5, "unit": "kg/cm²"}
